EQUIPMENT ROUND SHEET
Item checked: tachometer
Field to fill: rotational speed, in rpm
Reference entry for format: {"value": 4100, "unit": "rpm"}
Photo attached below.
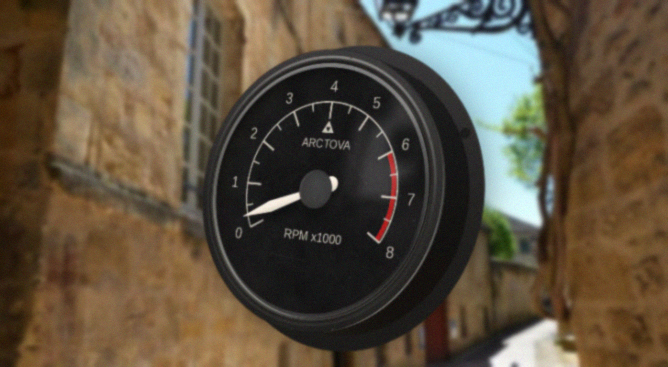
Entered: {"value": 250, "unit": "rpm"}
